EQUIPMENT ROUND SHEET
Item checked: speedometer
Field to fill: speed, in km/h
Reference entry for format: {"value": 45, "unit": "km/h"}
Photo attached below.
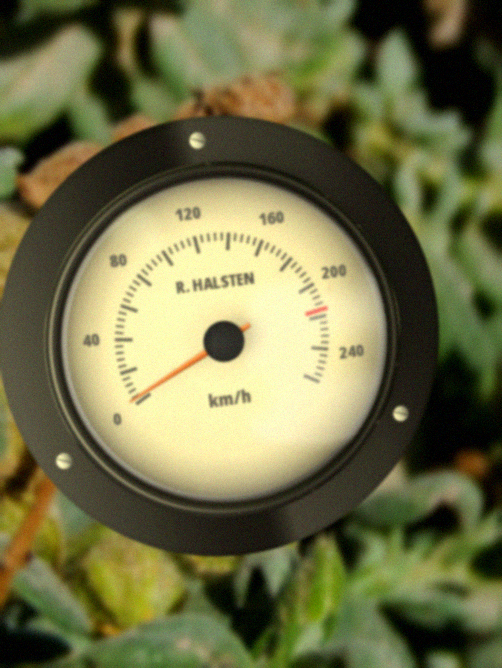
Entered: {"value": 4, "unit": "km/h"}
